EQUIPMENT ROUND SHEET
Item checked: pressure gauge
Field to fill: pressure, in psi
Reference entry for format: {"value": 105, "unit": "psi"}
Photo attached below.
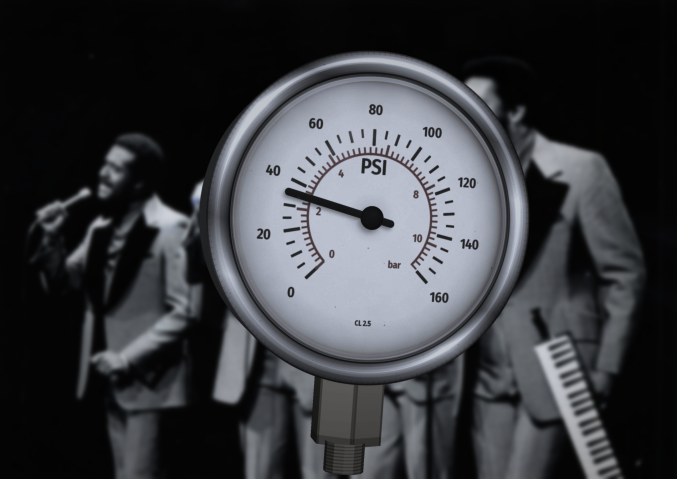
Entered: {"value": 35, "unit": "psi"}
